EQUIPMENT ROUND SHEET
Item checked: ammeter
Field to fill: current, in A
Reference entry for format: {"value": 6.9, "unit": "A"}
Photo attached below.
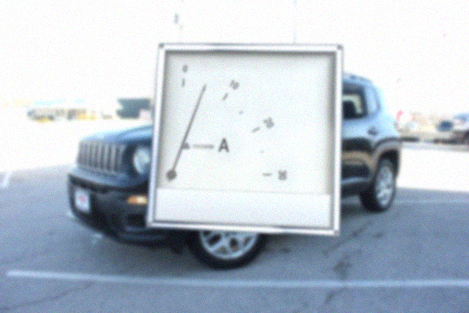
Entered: {"value": 5, "unit": "A"}
